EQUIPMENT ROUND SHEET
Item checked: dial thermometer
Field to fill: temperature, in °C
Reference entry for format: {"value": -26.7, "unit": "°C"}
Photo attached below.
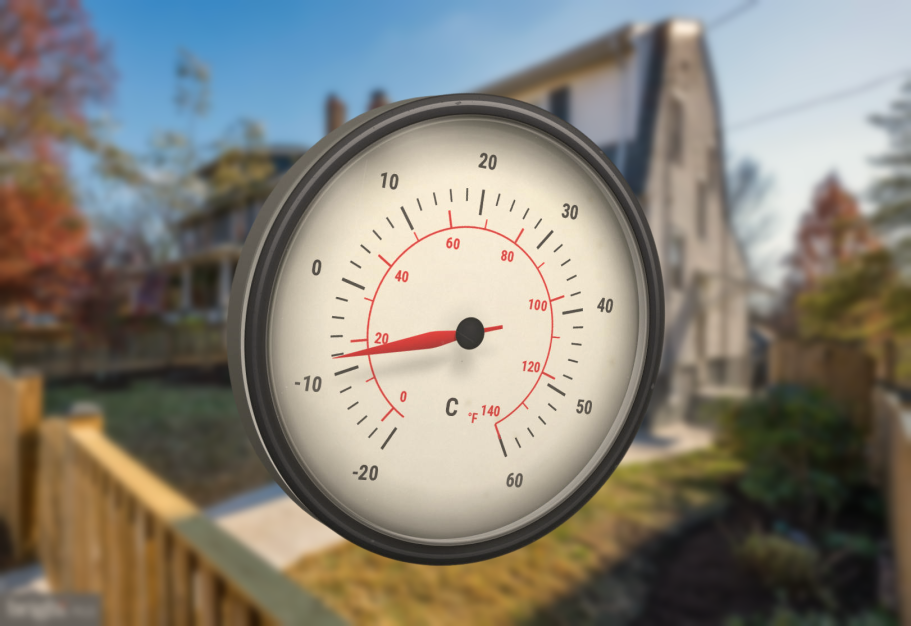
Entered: {"value": -8, "unit": "°C"}
